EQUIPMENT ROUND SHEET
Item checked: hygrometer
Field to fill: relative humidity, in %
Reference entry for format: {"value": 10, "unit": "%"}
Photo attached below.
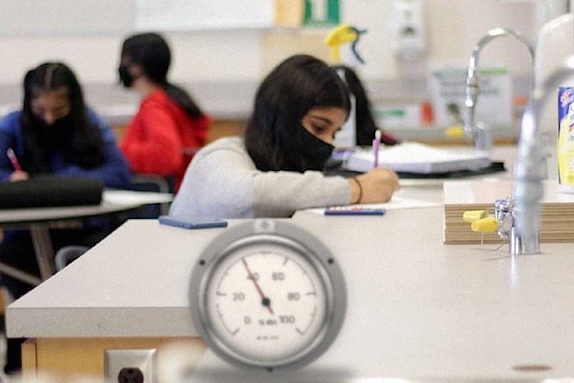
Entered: {"value": 40, "unit": "%"}
